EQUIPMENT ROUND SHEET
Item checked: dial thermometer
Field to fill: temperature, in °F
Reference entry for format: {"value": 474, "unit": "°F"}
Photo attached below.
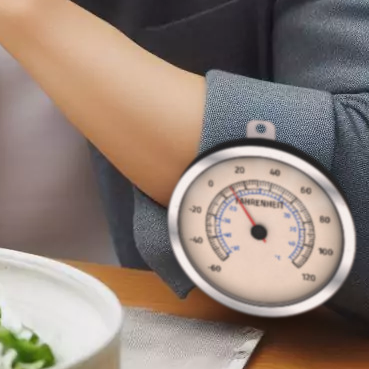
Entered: {"value": 10, "unit": "°F"}
